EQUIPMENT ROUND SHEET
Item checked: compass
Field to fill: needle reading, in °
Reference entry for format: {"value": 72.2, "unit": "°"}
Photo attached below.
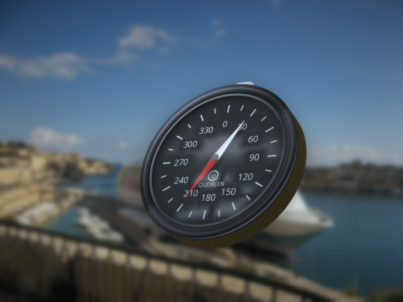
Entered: {"value": 210, "unit": "°"}
